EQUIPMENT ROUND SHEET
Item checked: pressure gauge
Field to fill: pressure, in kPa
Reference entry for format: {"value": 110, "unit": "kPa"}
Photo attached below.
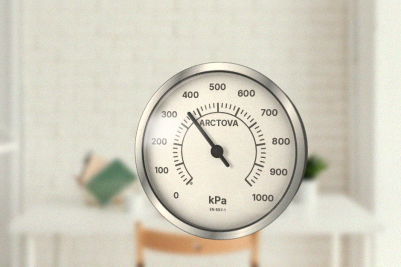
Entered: {"value": 360, "unit": "kPa"}
